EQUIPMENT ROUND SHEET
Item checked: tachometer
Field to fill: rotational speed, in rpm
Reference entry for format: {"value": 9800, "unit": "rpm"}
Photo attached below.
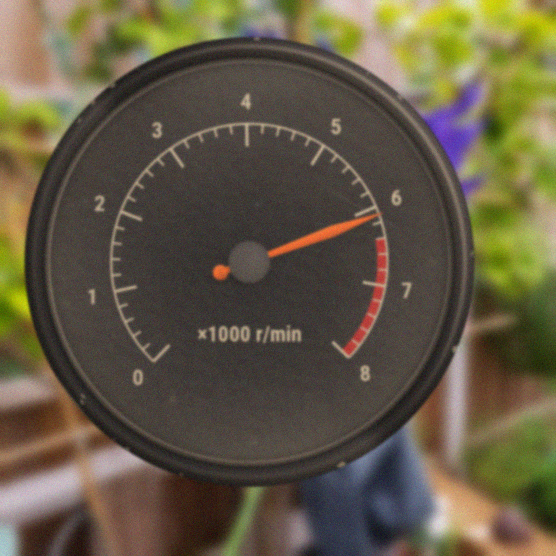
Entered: {"value": 6100, "unit": "rpm"}
